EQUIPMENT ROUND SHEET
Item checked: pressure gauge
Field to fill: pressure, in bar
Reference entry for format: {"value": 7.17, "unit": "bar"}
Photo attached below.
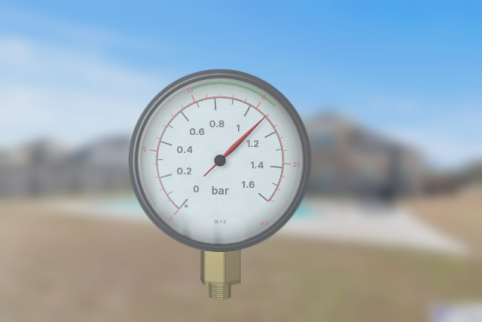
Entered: {"value": 1.1, "unit": "bar"}
